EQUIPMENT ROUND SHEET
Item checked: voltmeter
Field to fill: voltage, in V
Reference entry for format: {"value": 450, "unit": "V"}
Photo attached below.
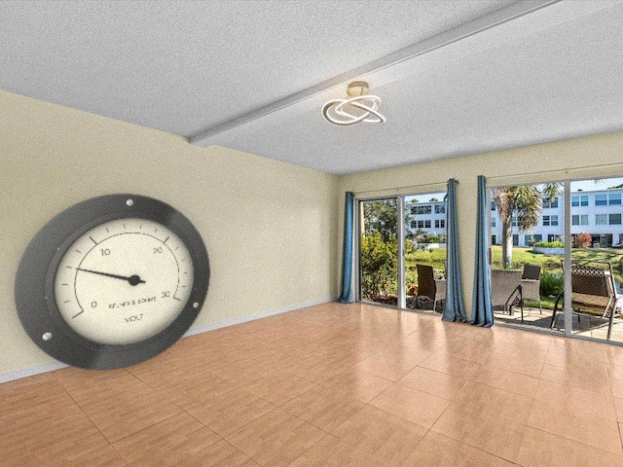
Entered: {"value": 6, "unit": "V"}
